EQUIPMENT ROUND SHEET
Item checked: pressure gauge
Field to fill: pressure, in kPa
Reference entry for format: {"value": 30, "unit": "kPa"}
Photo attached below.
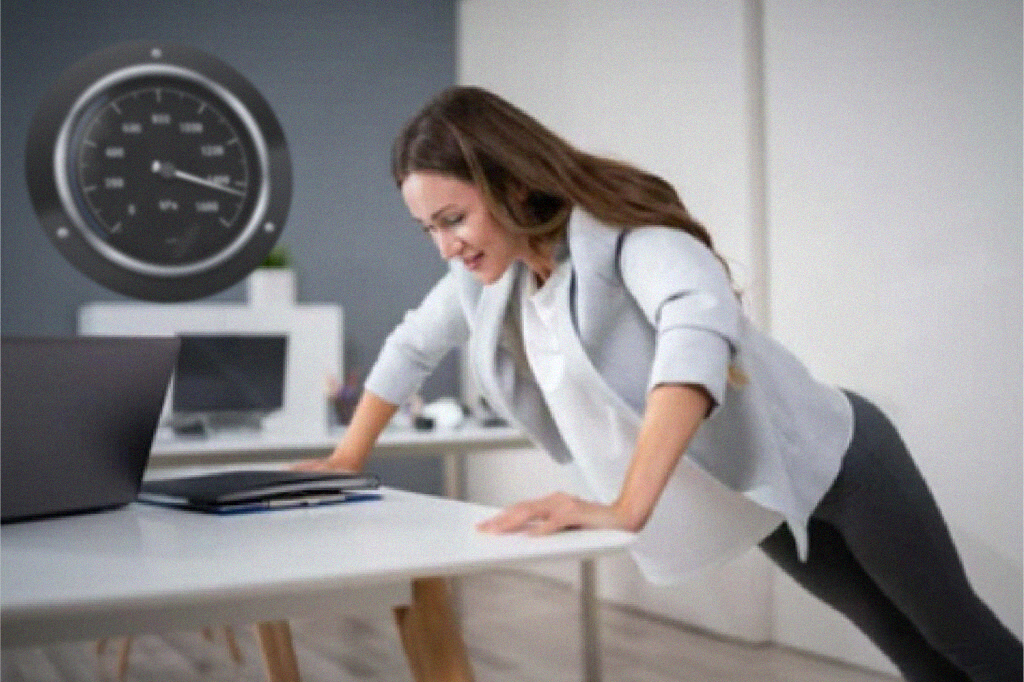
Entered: {"value": 1450, "unit": "kPa"}
